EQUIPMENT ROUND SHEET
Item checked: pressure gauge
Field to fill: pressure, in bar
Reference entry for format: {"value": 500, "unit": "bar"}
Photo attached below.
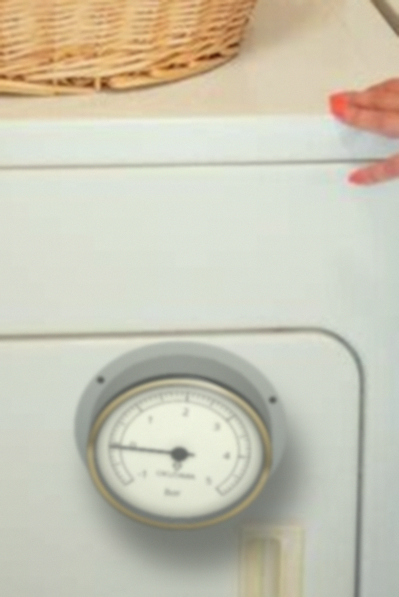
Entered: {"value": 0, "unit": "bar"}
